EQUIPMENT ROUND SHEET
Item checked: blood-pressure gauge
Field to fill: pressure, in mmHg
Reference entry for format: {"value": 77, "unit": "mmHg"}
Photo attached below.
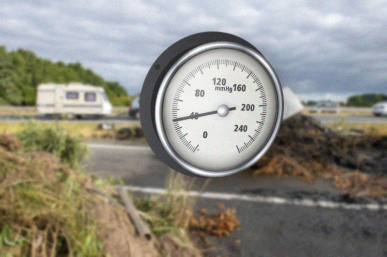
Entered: {"value": 40, "unit": "mmHg"}
